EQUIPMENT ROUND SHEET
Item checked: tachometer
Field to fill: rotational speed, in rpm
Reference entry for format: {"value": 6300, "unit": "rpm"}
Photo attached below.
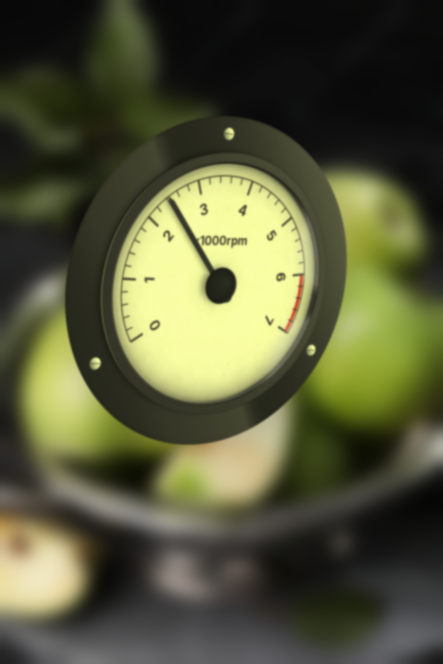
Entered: {"value": 2400, "unit": "rpm"}
